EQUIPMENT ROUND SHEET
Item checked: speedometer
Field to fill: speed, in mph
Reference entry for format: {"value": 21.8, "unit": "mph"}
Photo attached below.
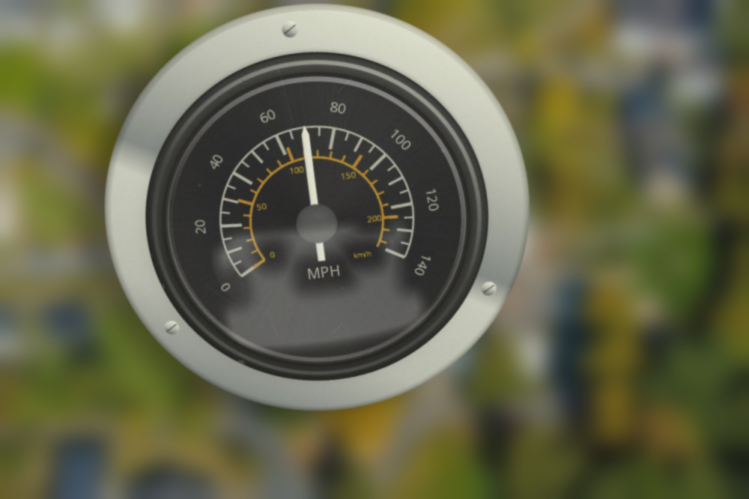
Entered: {"value": 70, "unit": "mph"}
